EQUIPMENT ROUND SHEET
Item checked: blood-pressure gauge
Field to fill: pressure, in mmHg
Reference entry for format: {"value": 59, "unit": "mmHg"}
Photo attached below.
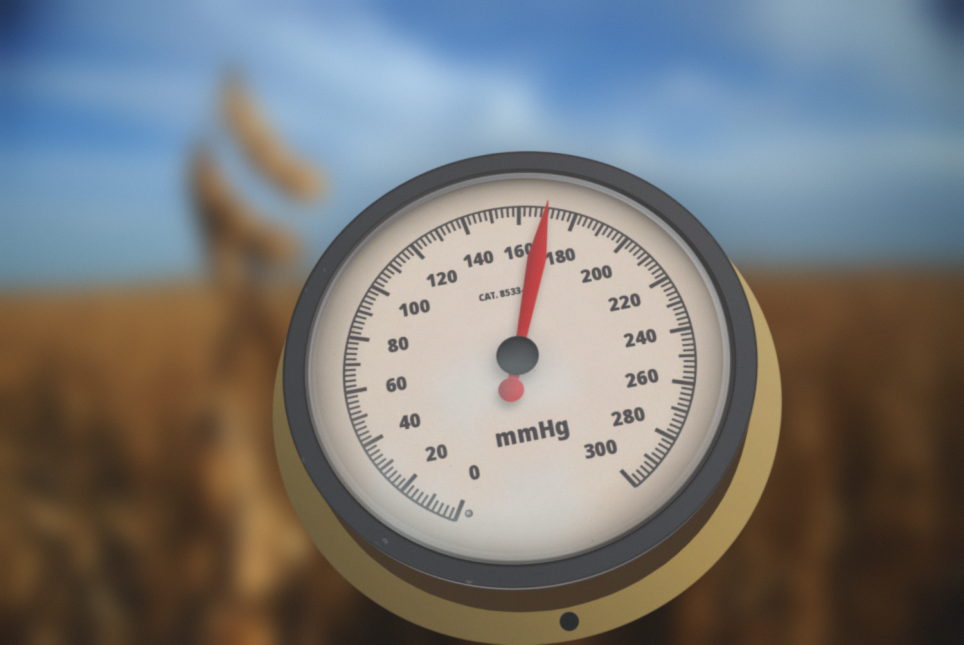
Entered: {"value": 170, "unit": "mmHg"}
